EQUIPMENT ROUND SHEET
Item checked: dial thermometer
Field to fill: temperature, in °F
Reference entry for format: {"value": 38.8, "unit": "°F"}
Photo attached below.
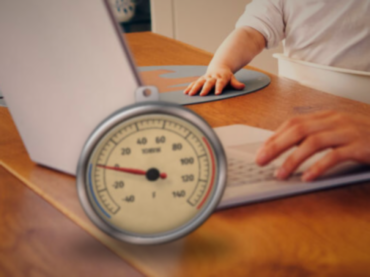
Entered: {"value": 0, "unit": "°F"}
